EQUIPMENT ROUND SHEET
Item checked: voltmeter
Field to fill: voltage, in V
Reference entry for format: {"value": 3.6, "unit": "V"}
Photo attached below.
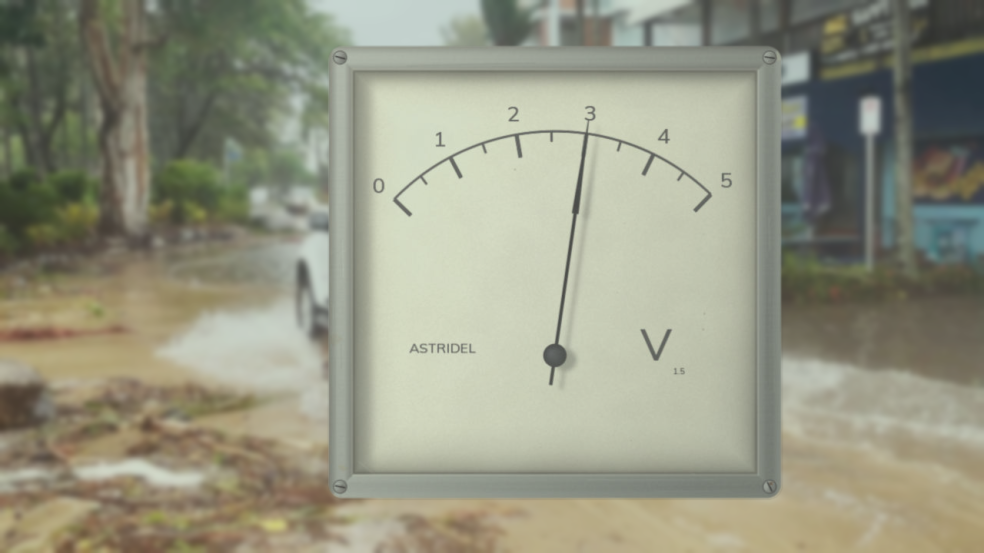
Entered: {"value": 3, "unit": "V"}
